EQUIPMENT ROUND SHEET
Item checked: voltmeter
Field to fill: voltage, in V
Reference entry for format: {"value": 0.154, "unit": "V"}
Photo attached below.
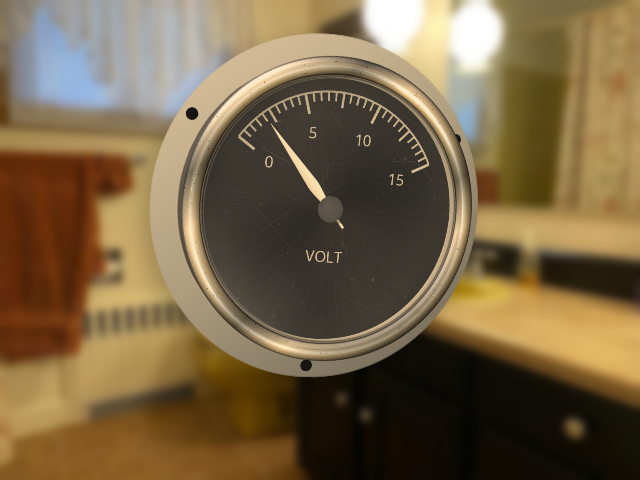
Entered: {"value": 2, "unit": "V"}
